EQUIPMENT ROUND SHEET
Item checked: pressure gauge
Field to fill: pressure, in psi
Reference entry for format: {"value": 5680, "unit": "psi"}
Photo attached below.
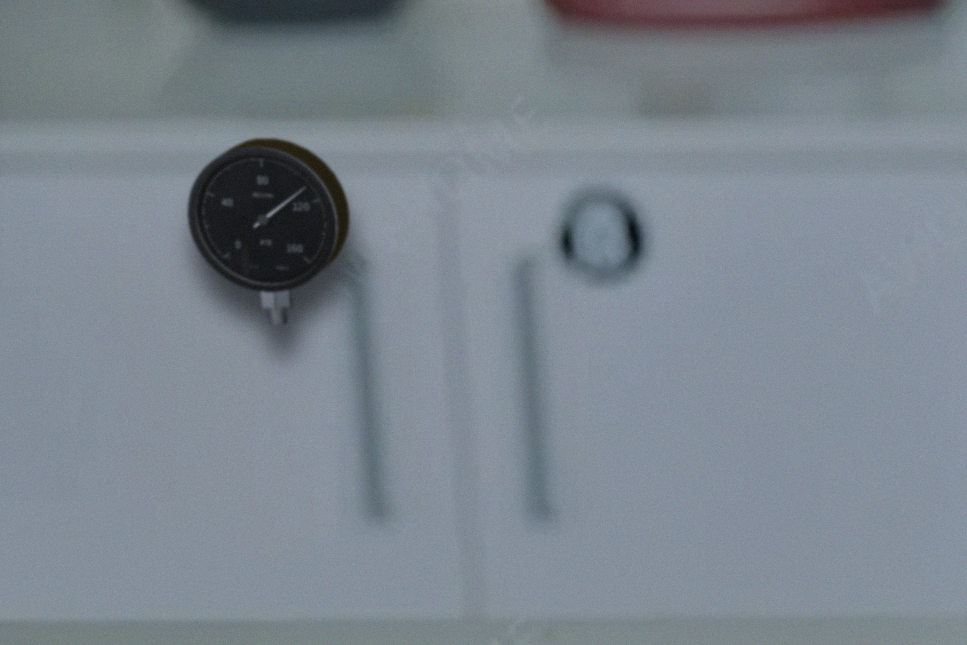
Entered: {"value": 110, "unit": "psi"}
